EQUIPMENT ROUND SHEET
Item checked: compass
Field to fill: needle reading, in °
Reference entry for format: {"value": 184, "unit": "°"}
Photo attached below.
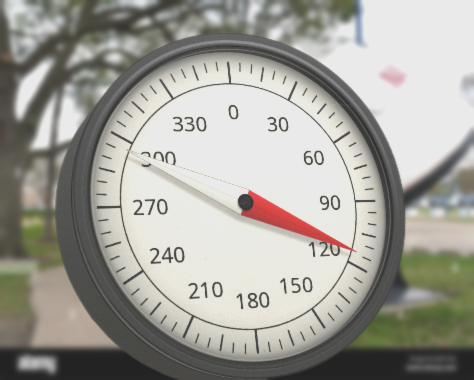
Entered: {"value": 115, "unit": "°"}
